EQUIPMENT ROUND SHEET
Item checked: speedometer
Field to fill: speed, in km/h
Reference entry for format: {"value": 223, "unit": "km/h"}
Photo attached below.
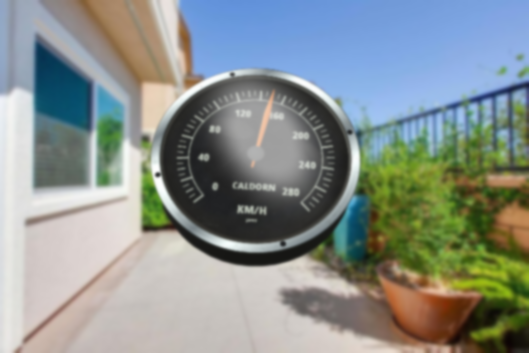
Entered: {"value": 150, "unit": "km/h"}
